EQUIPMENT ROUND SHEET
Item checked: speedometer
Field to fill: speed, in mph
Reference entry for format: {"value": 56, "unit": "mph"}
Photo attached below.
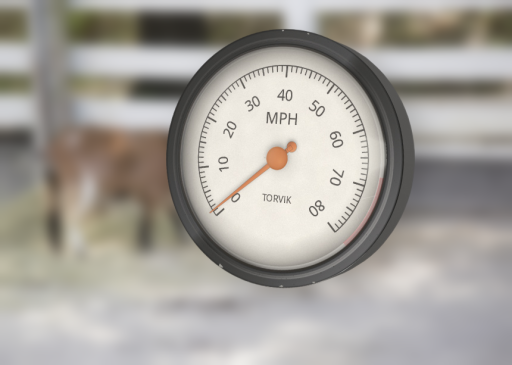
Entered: {"value": 1, "unit": "mph"}
